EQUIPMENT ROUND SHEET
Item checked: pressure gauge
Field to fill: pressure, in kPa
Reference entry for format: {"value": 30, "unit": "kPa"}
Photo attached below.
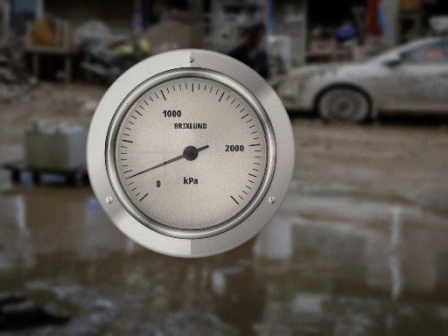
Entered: {"value": 200, "unit": "kPa"}
